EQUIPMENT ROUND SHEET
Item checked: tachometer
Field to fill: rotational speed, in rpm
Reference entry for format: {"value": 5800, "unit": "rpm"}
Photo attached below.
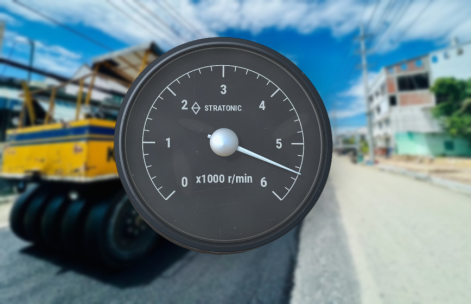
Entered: {"value": 5500, "unit": "rpm"}
